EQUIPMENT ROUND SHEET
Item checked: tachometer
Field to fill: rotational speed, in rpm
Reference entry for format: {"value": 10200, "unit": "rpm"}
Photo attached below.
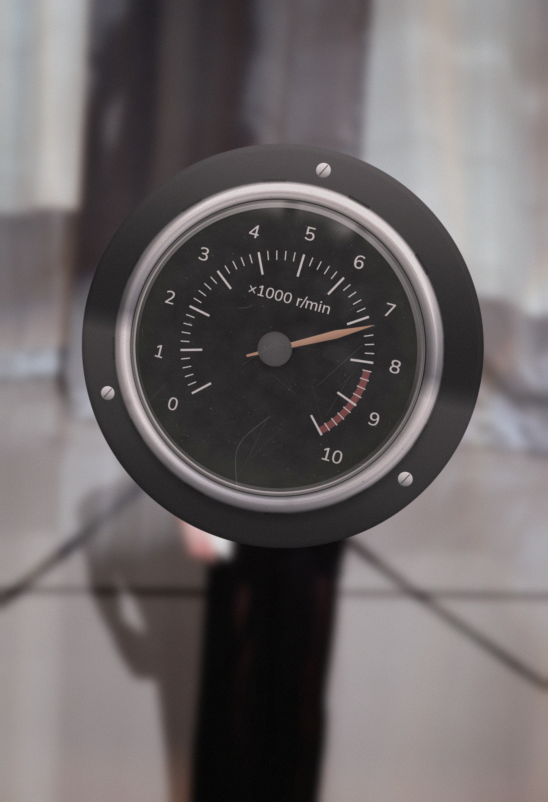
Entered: {"value": 7200, "unit": "rpm"}
